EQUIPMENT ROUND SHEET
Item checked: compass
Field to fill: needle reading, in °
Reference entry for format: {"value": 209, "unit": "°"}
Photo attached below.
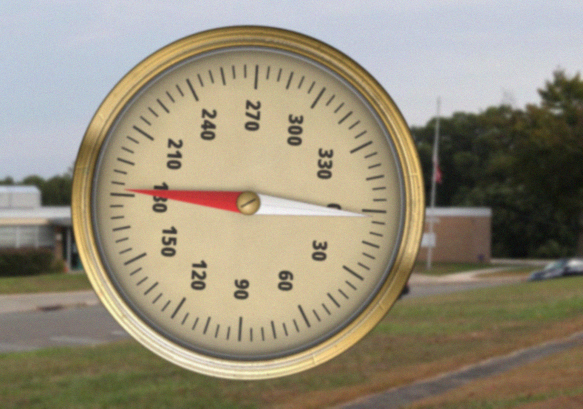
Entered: {"value": 182.5, "unit": "°"}
